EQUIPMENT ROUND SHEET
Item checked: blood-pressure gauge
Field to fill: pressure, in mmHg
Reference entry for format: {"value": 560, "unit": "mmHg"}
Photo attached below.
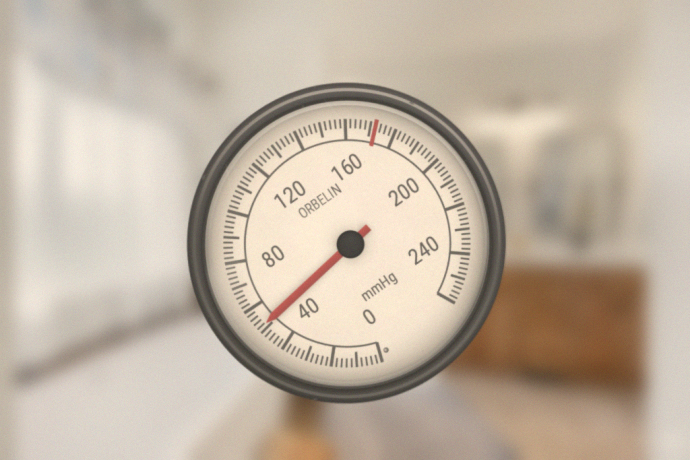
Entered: {"value": 52, "unit": "mmHg"}
